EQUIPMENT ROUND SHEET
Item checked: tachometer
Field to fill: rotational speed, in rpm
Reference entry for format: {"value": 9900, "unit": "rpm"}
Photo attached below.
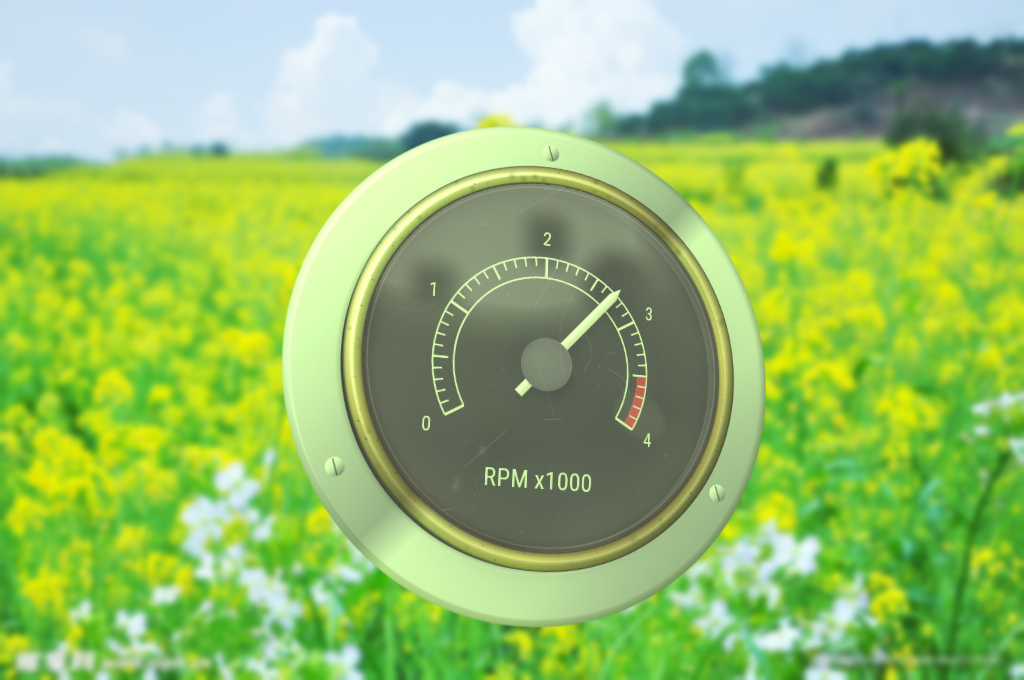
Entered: {"value": 2700, "unit": "rpm"}
